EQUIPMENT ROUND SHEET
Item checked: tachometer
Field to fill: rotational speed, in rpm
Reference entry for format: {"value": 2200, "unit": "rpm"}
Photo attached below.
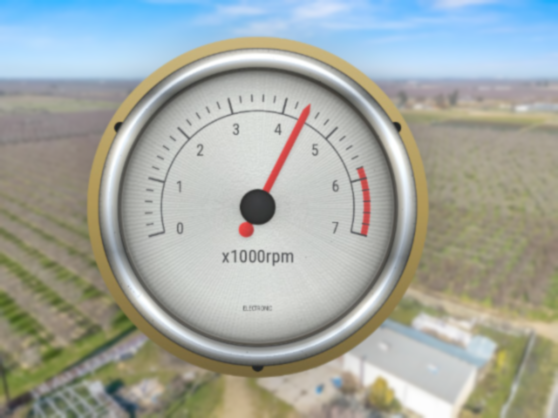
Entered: {"value": 4400, "unit": "rpm"}
